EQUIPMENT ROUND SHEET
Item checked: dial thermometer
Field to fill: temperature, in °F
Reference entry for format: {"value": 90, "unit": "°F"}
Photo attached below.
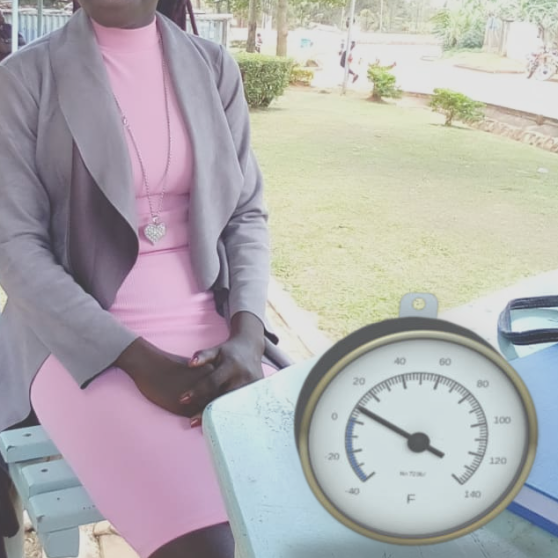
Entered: {"value": 10, "unit": "°F"}
